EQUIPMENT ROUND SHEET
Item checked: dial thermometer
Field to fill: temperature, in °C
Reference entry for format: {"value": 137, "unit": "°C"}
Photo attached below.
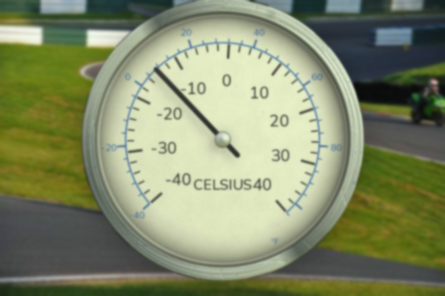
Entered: {"value": -14, "unit": "°C"}
